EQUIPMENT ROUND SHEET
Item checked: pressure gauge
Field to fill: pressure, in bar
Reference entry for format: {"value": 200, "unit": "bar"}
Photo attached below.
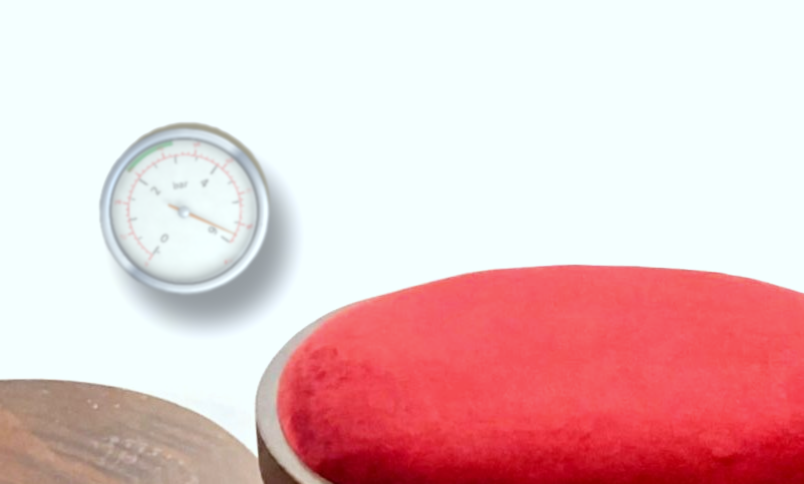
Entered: {"value": 5.75, "unit": "bar"}
